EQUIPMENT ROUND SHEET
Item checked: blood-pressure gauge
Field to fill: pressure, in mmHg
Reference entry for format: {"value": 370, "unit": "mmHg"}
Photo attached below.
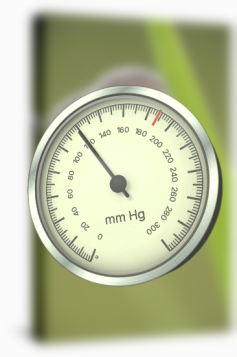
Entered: {"value": 120, "unit": "mmHg"}
